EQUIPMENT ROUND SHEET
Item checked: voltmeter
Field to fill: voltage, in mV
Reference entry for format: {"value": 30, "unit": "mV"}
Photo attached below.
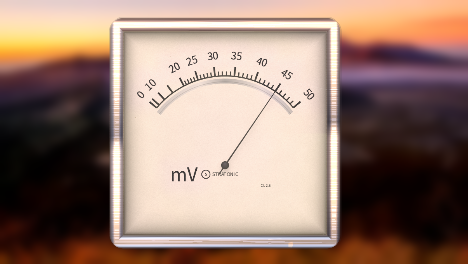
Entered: {"value": 45, "unit": "mV"}
